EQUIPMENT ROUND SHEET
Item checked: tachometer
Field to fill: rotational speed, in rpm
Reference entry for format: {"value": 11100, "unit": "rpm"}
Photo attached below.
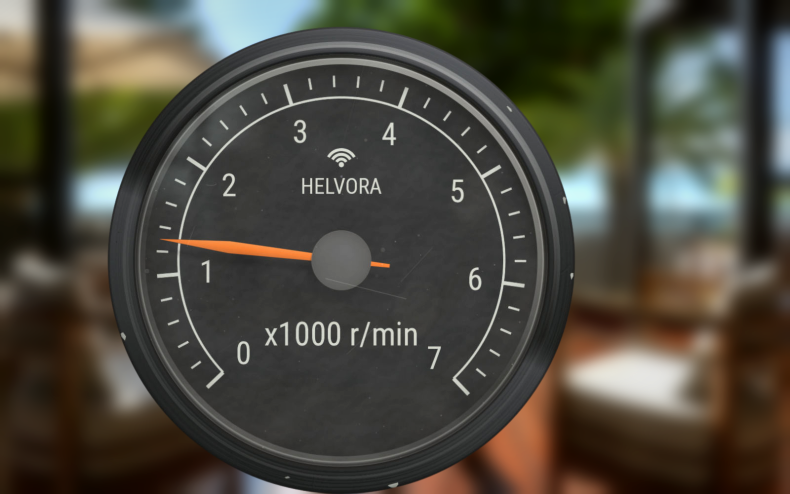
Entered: {"value": 1300, "unit": "rpm"}
